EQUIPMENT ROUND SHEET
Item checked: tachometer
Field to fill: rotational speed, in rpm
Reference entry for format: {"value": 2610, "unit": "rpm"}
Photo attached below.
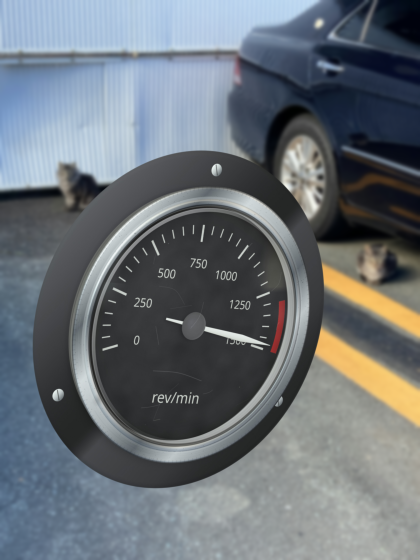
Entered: {"value": 1475, "unit": "rpm"}
